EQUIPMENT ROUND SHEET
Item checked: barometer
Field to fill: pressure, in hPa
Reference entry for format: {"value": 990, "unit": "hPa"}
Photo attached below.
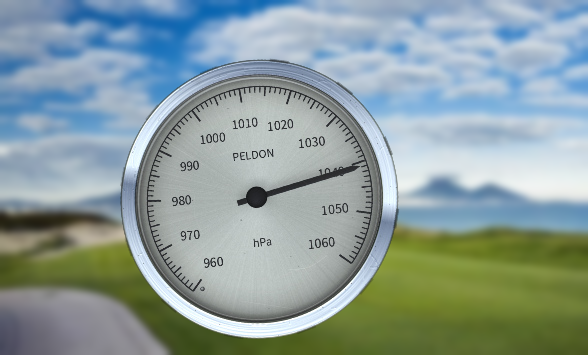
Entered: {"value": 1041, "unit": "hPa"}
